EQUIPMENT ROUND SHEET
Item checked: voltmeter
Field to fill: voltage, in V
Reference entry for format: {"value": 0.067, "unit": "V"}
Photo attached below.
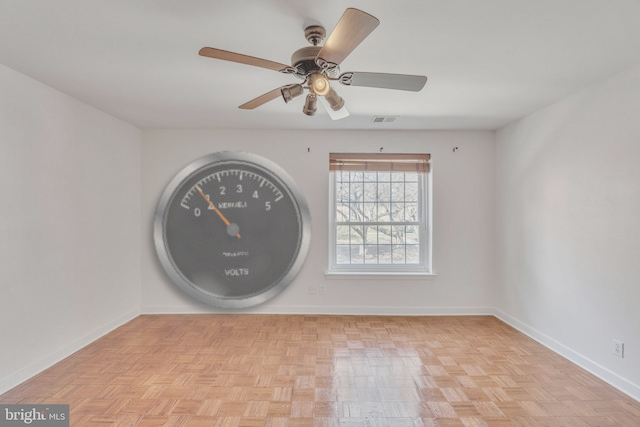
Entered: {"value": 1, "unit": "V"}
